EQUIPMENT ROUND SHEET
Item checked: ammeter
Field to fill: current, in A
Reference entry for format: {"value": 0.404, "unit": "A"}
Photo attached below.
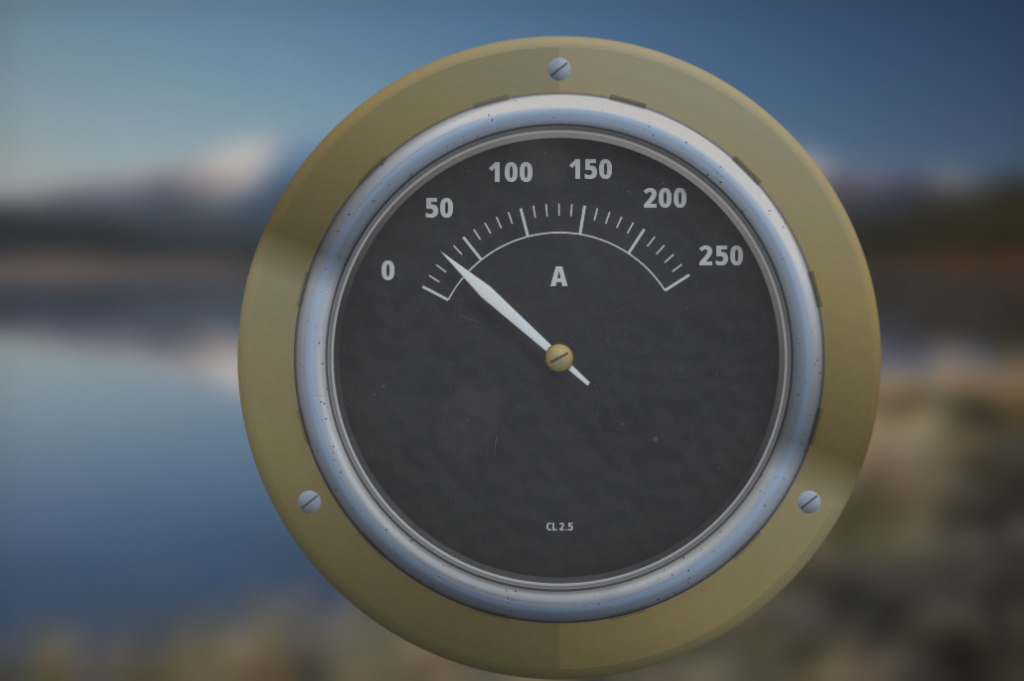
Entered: {"value": 30, "unit": "A"}
